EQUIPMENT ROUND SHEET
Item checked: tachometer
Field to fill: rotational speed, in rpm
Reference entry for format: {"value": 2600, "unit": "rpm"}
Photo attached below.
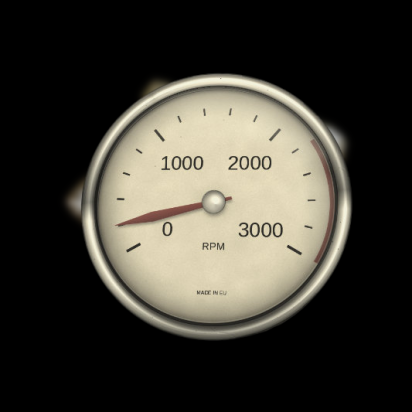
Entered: {"value": 200, "unit": "rpm"}
